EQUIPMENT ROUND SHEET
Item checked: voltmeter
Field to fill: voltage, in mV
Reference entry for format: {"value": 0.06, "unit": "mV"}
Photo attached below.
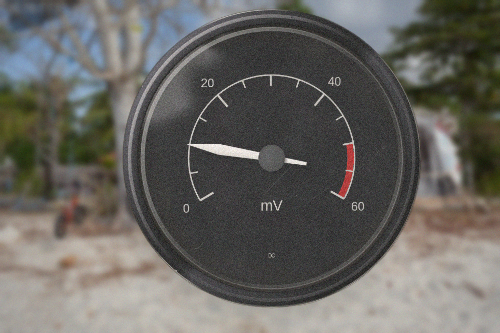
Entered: {"value": 10, "unit": "mV"}
